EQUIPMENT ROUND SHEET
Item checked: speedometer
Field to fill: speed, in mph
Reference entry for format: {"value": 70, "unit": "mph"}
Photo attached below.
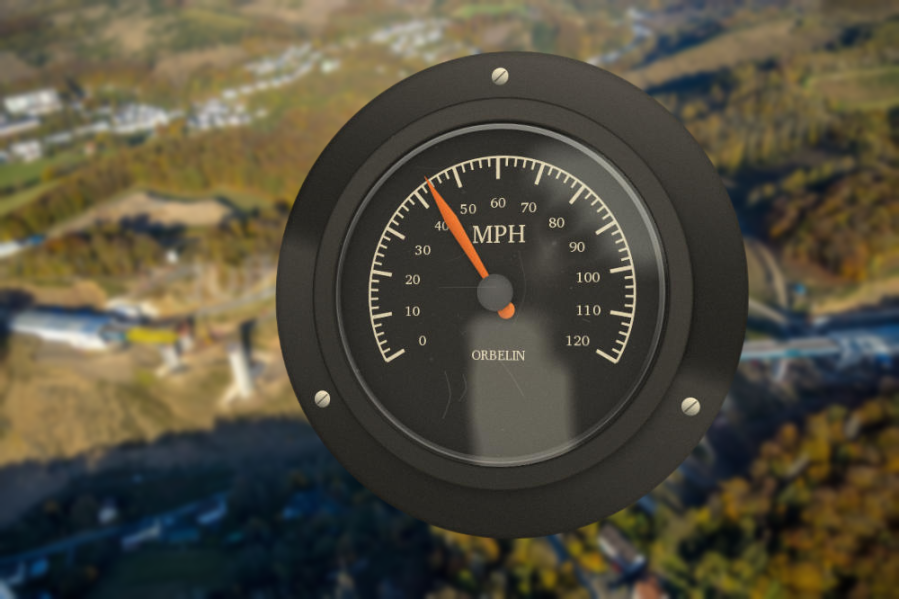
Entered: {"value": 44, "unit": "mph"}
